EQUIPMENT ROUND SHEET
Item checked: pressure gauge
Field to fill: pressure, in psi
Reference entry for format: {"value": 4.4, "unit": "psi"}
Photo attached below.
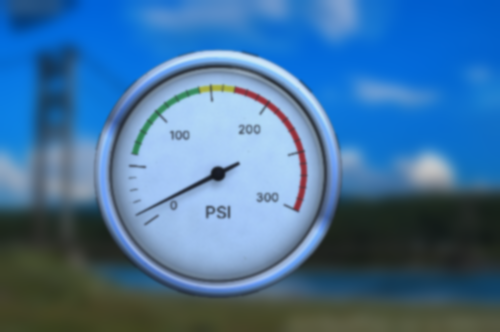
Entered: {"value": 10, "unit": "psi"}
